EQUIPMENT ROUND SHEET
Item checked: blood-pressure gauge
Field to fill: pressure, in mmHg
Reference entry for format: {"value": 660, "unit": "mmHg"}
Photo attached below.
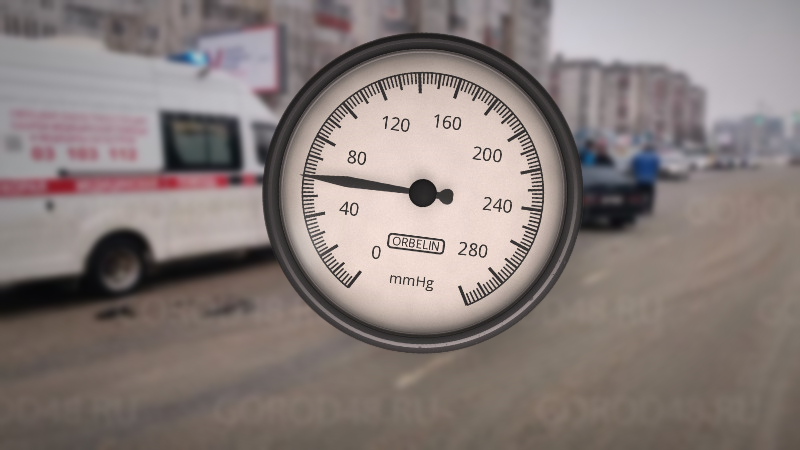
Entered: {"value": 60, "unit": "mmHg"}
